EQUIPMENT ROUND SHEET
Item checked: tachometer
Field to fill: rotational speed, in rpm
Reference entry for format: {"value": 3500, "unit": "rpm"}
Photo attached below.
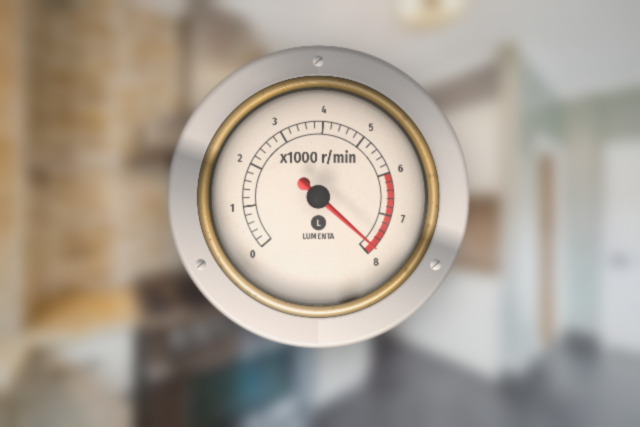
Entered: {"value": 7800, "unit": "rpm"}
